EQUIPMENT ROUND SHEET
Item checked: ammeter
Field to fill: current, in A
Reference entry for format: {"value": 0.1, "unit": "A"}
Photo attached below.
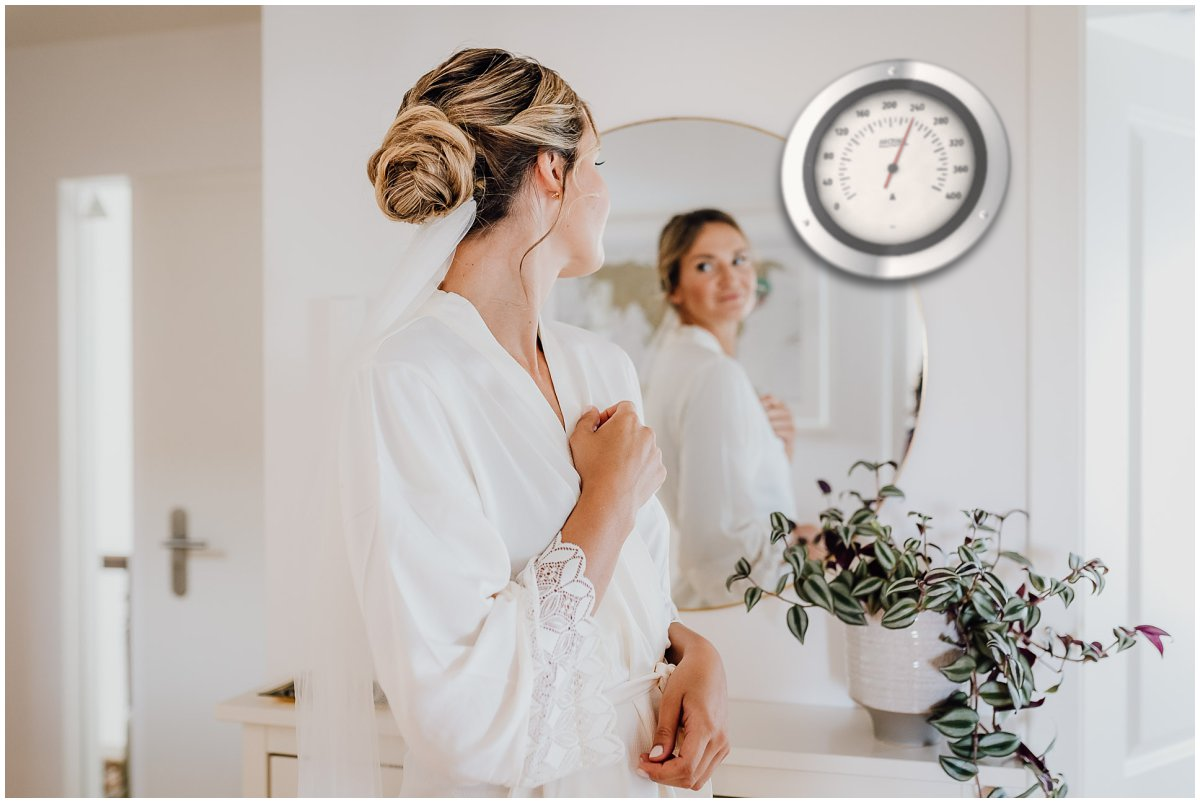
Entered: {"value": 240, "unit": "A"}
